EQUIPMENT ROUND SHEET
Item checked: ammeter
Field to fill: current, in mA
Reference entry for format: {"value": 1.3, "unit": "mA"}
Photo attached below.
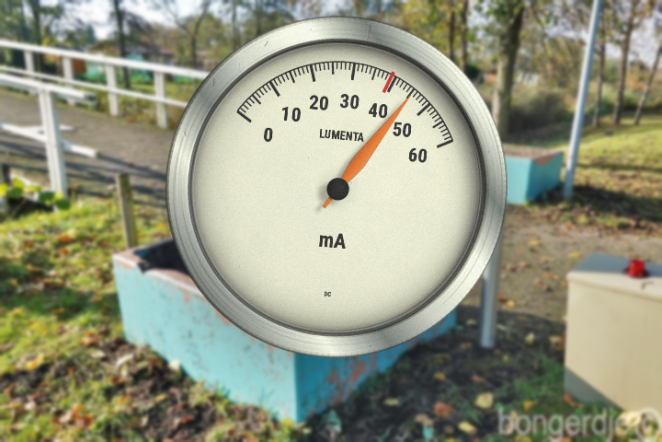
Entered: {"value": 45, "unit": "mA"}
